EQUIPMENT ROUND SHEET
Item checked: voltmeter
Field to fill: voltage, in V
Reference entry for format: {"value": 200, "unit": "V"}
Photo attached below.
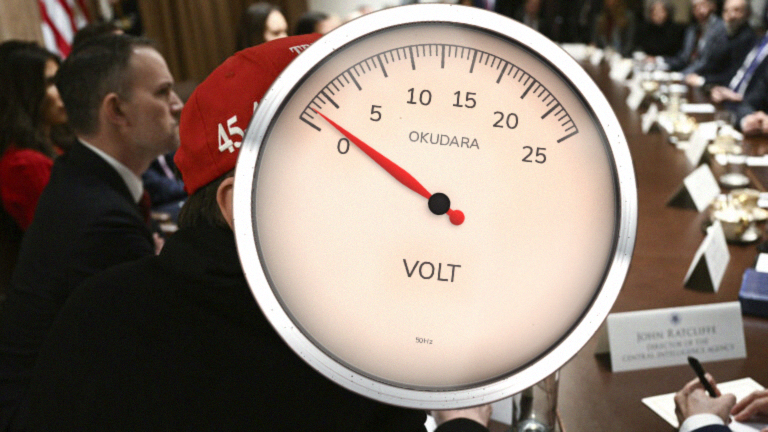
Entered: {"value": 1, "unit": "V"}
